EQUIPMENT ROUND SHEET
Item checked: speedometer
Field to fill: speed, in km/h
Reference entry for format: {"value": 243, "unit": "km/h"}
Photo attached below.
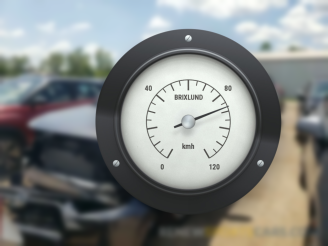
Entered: {"value": 87.5, "unit": "km/h"}
